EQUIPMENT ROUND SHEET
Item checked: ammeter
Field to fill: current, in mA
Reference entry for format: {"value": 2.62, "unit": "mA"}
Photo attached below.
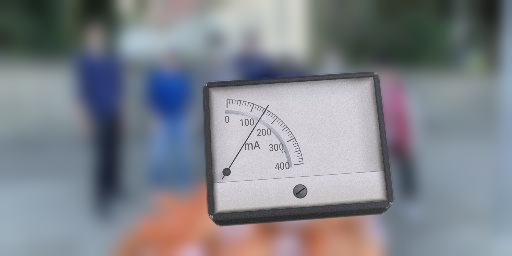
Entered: {"value": 150, "unit": "mA"}
